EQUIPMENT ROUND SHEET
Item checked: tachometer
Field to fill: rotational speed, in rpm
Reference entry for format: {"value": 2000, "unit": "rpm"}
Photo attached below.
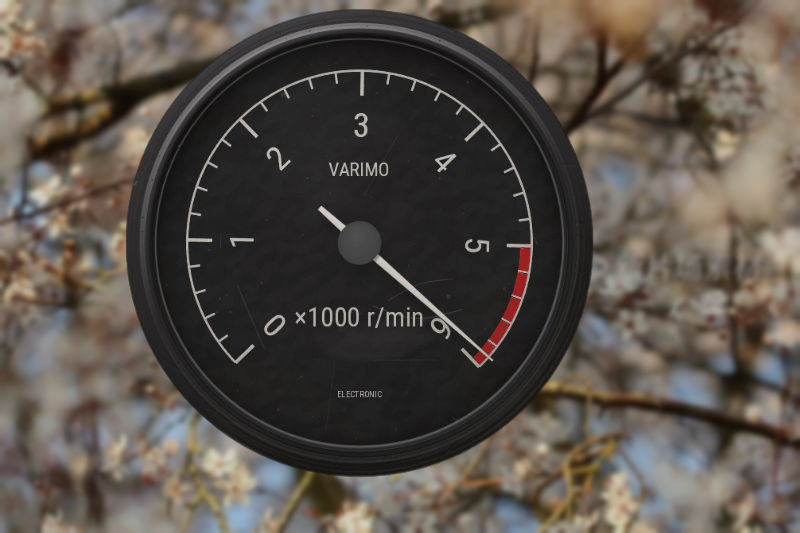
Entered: {"value": 5900, "unit": "rpm"}
